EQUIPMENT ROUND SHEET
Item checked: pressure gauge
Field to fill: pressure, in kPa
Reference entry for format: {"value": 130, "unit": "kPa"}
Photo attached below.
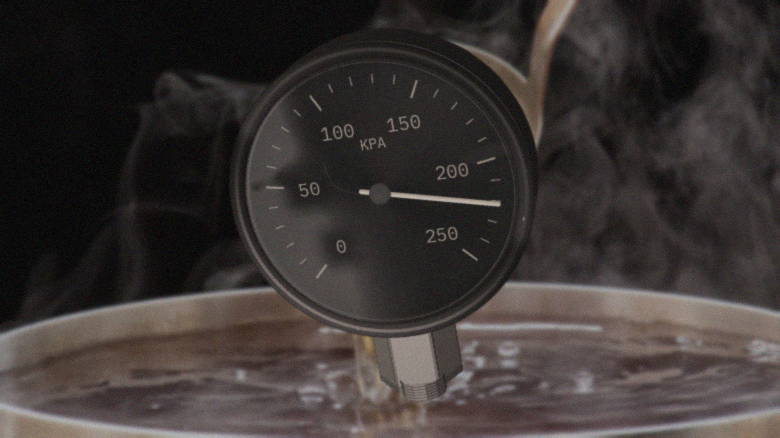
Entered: {"value": 220, "unit": "kPa"}
